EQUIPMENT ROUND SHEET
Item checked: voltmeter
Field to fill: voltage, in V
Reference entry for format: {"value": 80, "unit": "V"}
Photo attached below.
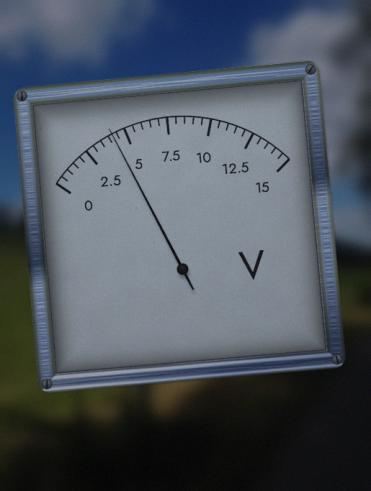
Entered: {"value": 4.25, "unit": "V"}
